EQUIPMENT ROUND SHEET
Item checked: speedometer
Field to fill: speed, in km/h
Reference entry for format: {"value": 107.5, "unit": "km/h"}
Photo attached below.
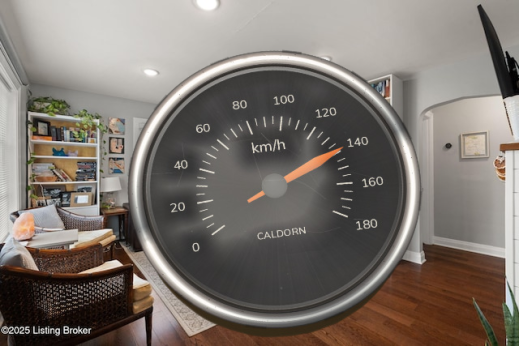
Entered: {"value": 140, "unit": "km/h"}
